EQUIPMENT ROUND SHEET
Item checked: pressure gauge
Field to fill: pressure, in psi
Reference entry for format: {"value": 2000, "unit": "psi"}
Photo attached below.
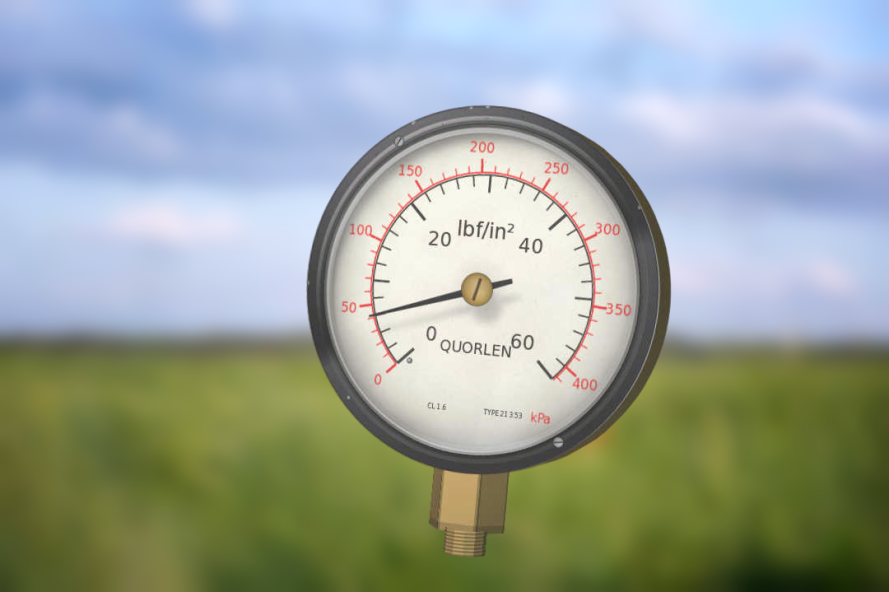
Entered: {"value": 6, "unit": "psi"}
